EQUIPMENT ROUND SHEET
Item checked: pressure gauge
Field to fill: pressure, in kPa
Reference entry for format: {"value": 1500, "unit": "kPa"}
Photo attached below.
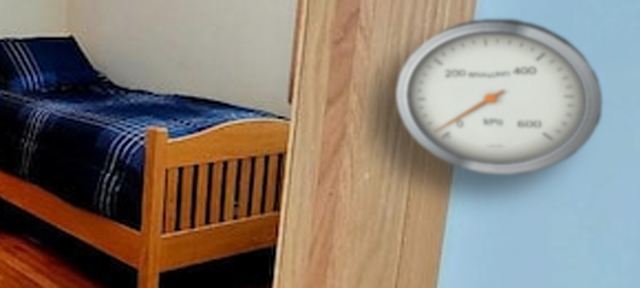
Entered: {"value": 20, "unit": "kPa"}
